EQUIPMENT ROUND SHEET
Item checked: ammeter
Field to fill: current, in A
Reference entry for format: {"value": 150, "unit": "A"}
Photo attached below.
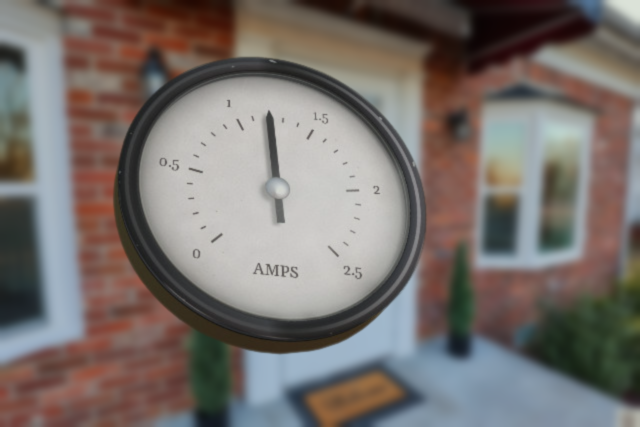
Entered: {"value": 1.2, "unit": "A"}
